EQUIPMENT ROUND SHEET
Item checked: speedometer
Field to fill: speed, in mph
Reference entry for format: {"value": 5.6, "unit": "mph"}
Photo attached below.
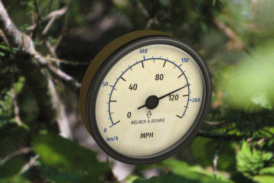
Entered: {"value": 110, "unit": "mph"}
